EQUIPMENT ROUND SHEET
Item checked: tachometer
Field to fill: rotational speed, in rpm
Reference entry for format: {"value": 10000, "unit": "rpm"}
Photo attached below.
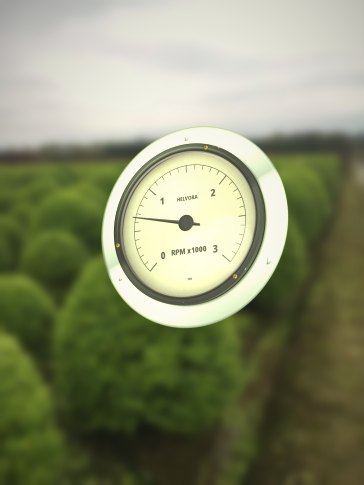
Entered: {"value": 650, "unit": "rpm"}
